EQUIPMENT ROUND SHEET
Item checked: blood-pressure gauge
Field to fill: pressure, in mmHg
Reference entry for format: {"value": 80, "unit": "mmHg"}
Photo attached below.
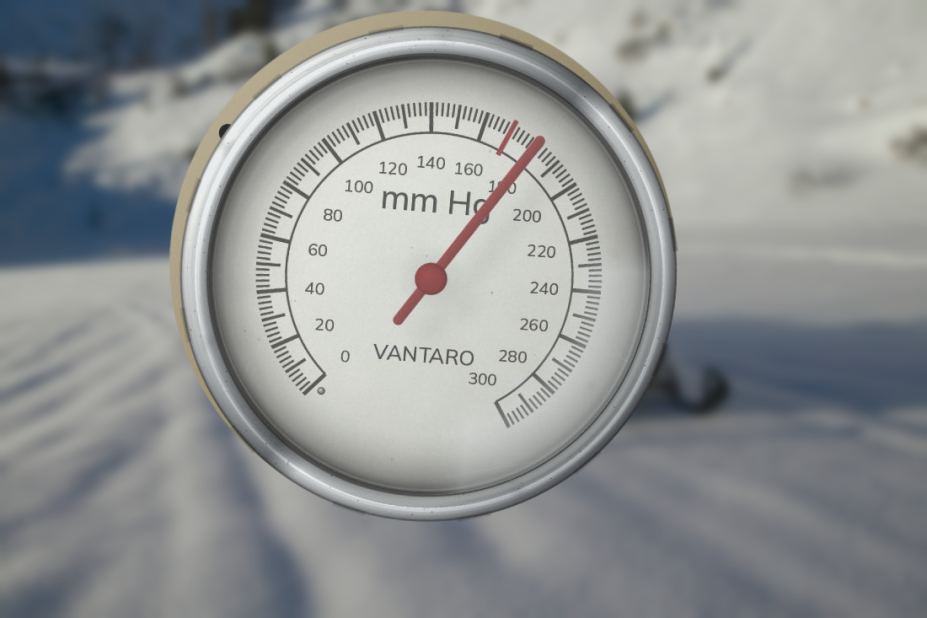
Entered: {"value": 180, "unit": "mmHg"}
